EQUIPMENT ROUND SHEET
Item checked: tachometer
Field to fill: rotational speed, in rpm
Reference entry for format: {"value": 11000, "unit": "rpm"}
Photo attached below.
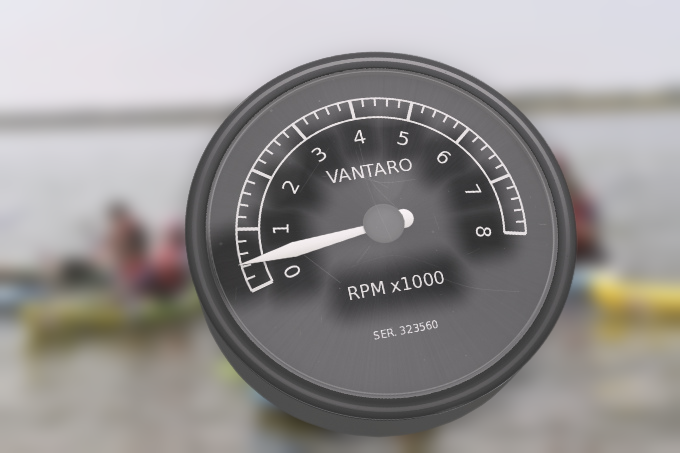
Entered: {"value": 400, "unit": "rpm"}
